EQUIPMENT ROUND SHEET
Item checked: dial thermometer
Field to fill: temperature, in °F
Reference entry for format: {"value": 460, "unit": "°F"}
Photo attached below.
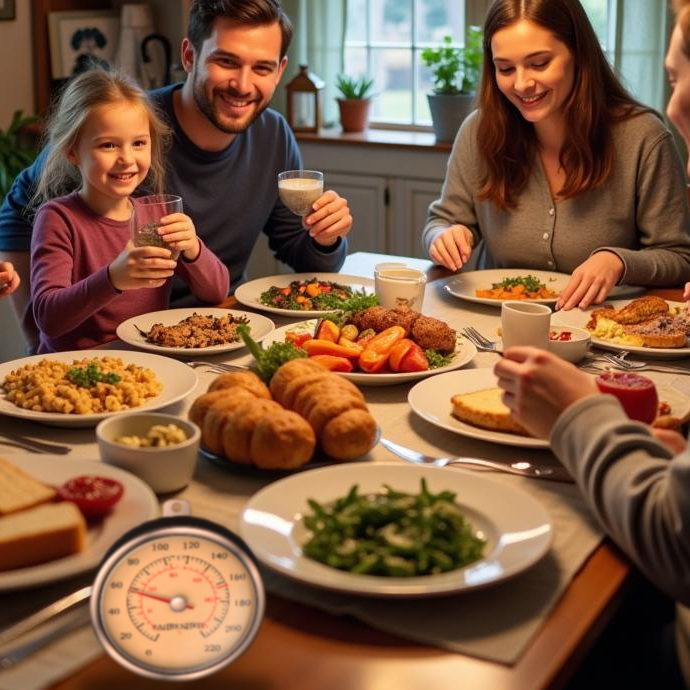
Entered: {"value": 60, "unit": "°F"}
